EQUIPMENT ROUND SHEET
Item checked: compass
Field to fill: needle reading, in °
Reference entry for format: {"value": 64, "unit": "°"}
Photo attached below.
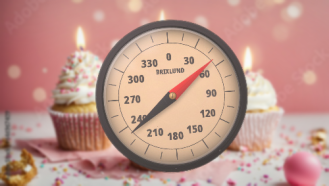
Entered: {"value": 52.5, "unit": "°"}
